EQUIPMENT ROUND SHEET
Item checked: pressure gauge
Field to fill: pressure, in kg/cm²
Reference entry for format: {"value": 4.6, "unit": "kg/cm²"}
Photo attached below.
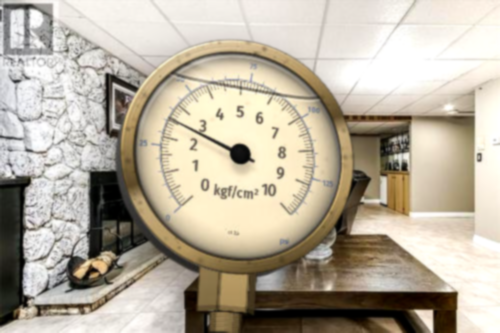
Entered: {"value": 2.5, "unit": "kg/cm²"}
